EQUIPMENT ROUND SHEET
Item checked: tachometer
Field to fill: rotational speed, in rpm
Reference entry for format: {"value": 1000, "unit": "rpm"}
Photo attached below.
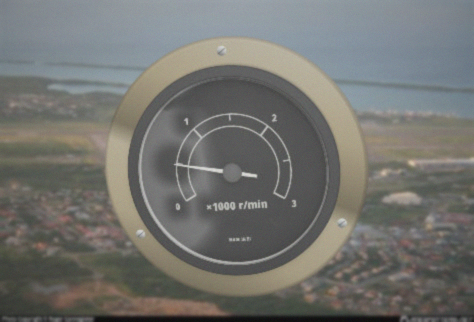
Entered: {"value": 500, "unit": "rpm"}
